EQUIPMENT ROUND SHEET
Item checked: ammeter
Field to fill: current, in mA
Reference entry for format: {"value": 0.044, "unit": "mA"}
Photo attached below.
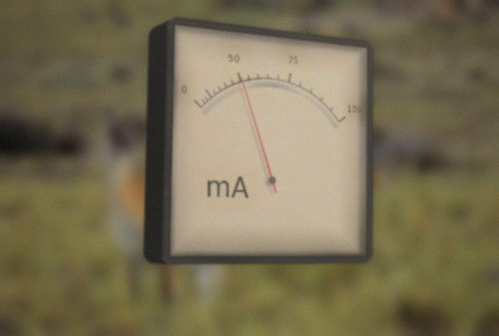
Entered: {"value": 50, "unit": "mA"}
